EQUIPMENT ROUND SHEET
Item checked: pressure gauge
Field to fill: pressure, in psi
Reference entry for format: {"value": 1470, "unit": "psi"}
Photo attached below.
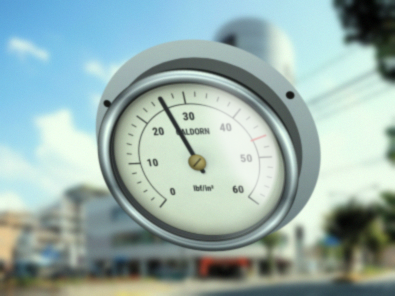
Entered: {"value": 26, "unit": "psi"}
